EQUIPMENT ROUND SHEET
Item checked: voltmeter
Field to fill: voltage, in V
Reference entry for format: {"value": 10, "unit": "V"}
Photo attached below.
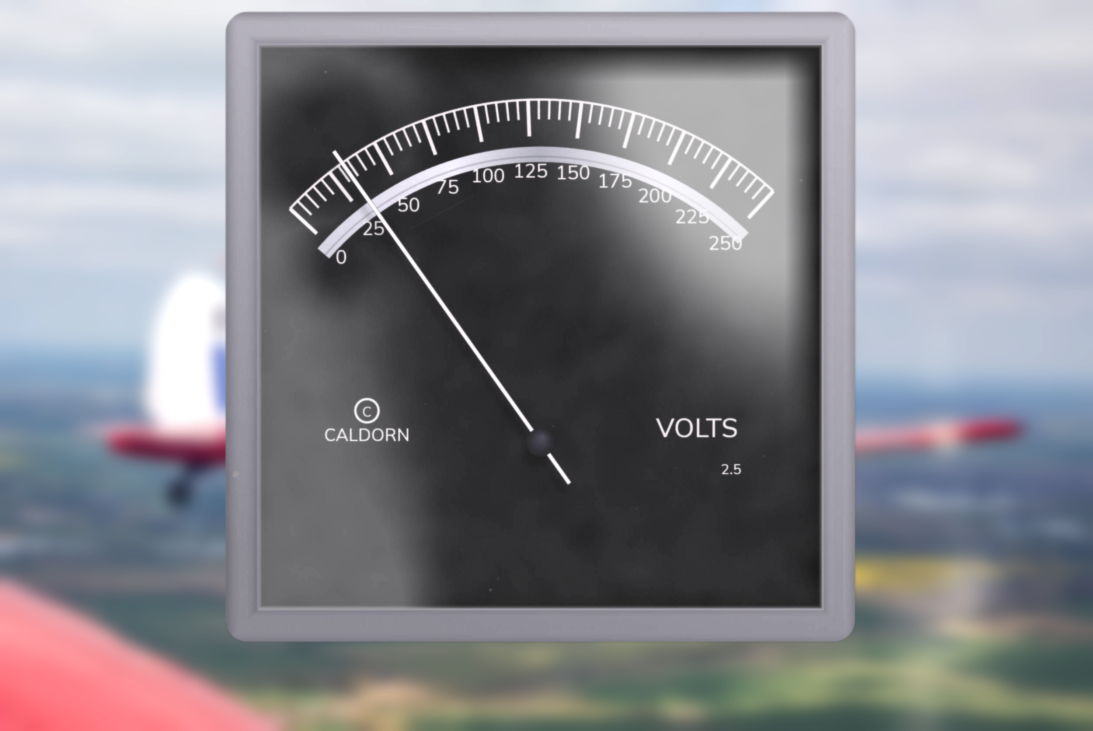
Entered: {"value": 32.5, "unit": "V"}
